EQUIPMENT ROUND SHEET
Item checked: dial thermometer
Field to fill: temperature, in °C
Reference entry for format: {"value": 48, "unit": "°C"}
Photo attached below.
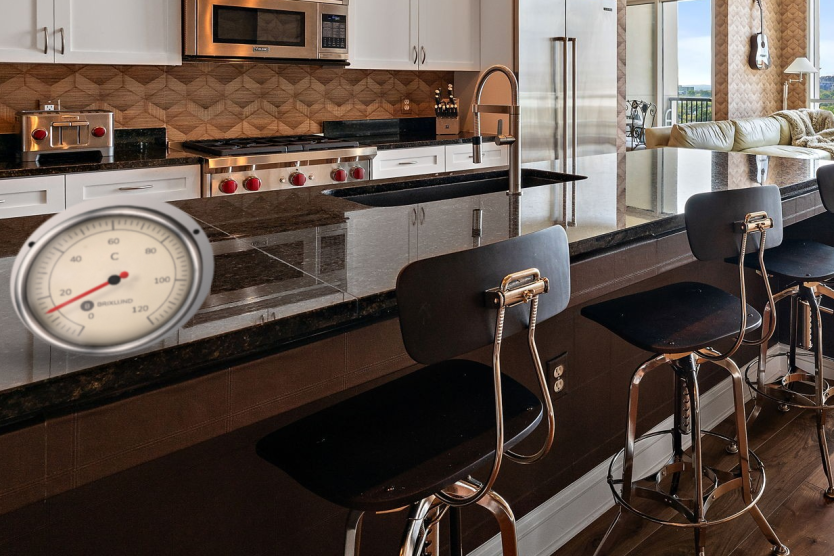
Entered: {"value": 14, "unit": "°C"}
